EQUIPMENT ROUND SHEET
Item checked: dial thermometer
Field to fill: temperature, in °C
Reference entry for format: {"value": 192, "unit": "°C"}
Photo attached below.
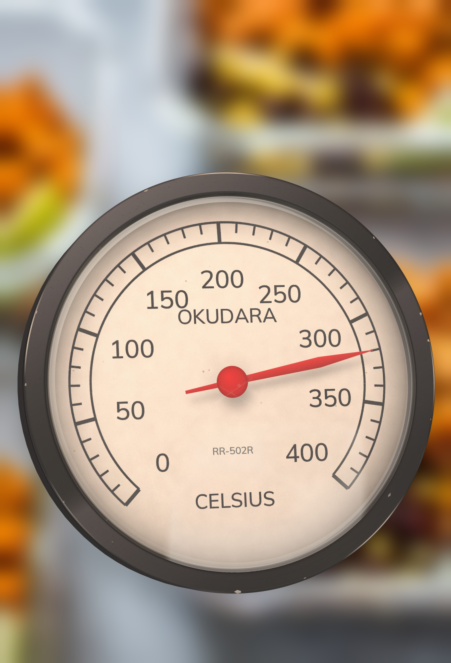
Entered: {"value": 320, "unit": "°C"}
